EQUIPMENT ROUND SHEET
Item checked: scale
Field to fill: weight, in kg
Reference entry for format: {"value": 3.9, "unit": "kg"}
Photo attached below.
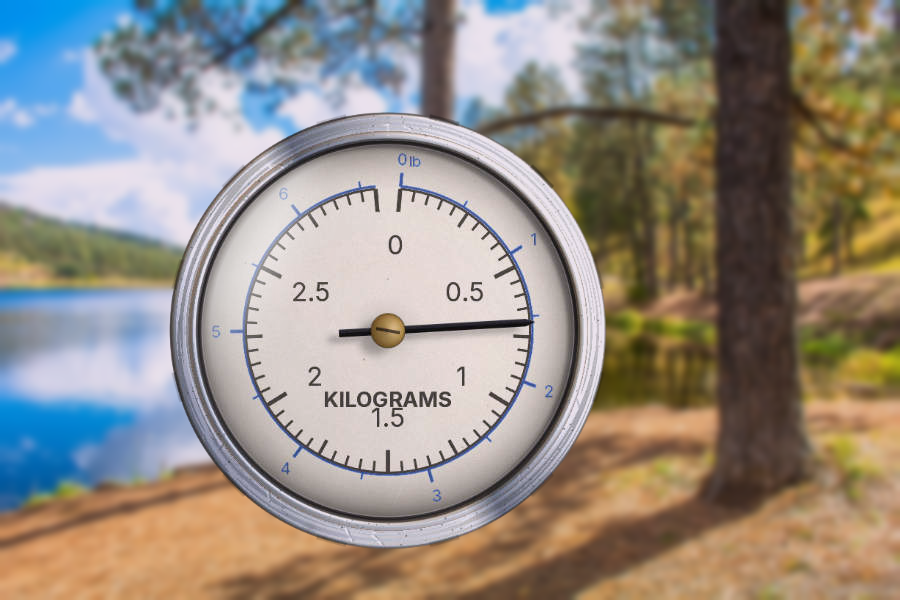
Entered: {"value": 0.7, "unit": "kg"}
